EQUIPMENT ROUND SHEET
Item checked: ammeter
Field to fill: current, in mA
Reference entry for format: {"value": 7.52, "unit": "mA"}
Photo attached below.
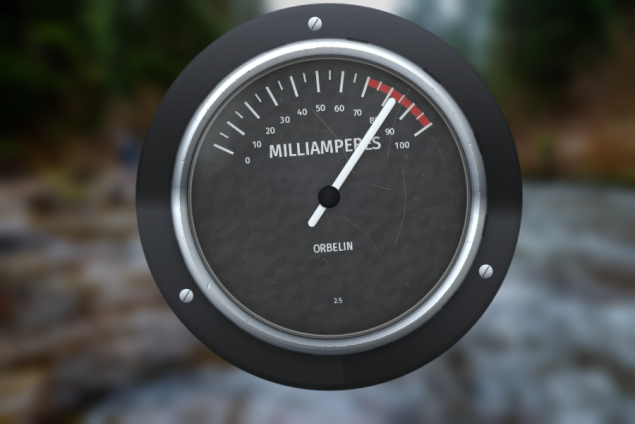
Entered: {"value": 82.5, "unit": "mA"}
